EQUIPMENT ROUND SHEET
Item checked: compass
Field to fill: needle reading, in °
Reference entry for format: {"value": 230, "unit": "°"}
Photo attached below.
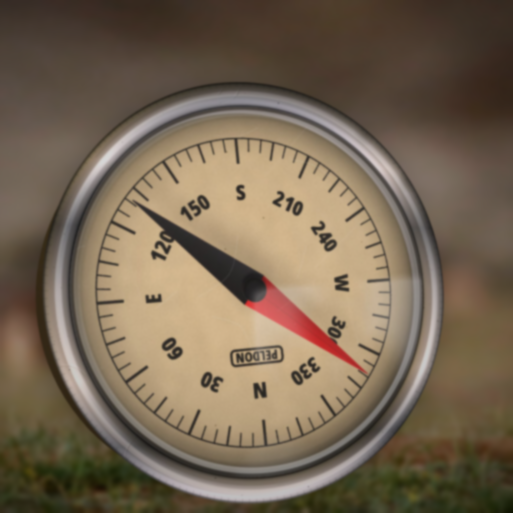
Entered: {"value": 310, "unit": "°"}
